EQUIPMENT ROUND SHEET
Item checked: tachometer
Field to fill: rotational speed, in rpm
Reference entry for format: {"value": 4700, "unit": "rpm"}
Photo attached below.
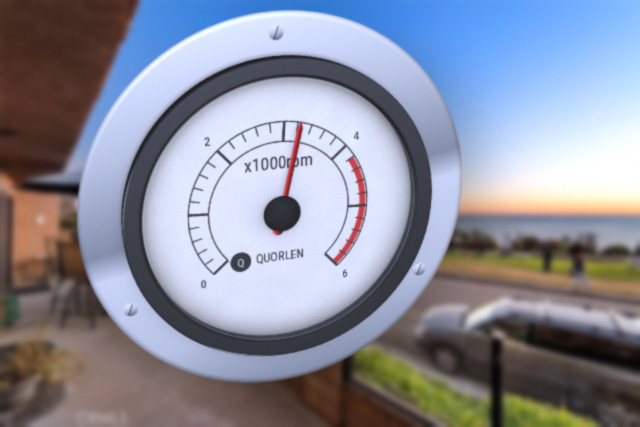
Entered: {"value": 3200, "unit": "rpm"}
